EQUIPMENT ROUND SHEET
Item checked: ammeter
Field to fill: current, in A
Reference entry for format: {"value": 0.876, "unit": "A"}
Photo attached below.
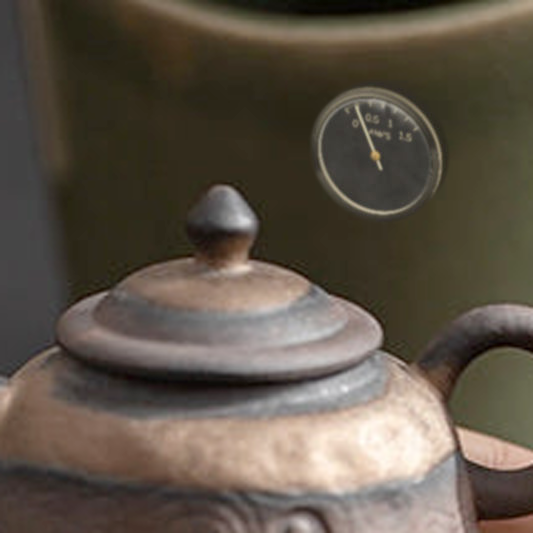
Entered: {"value": 0.25, "unit": "A"}
